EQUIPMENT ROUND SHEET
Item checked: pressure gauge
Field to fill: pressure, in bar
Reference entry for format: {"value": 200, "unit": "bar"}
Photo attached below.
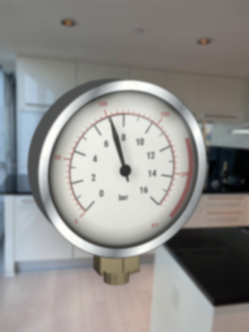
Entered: {"value": 7, "unit": "bar"}
